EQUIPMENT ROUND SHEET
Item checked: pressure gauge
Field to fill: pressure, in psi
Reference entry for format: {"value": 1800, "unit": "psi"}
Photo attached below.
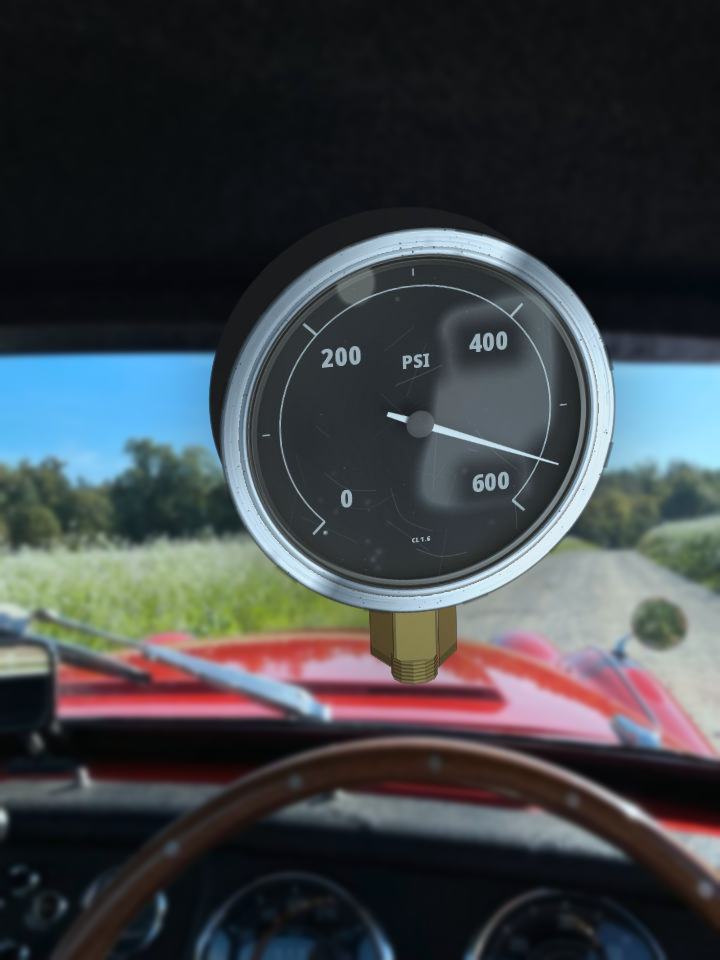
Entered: {"value": 550, "unit": "psi"}
